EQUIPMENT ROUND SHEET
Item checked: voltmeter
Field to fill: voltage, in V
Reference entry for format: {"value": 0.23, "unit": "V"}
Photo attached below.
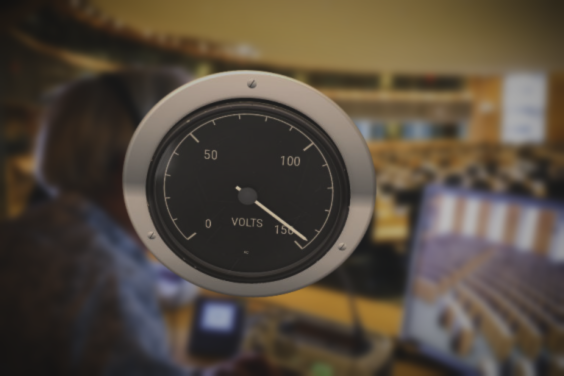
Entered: {"value": 145, "unit": "V"}
